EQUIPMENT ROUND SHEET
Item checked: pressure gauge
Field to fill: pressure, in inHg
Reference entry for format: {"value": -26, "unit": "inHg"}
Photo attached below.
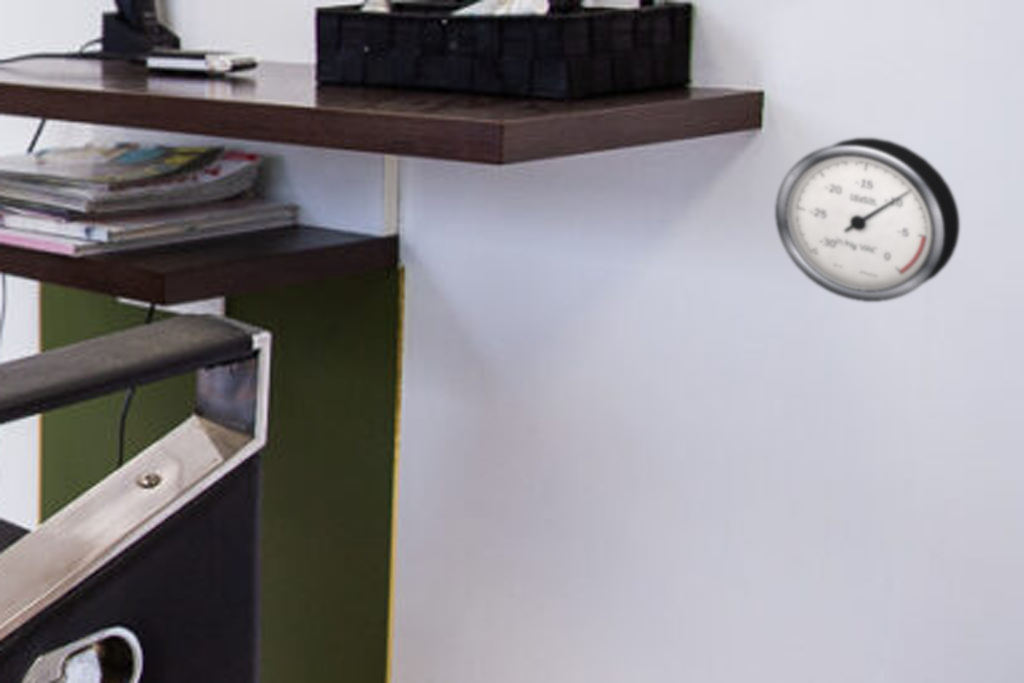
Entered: {"value": -10, "unit": "inHg"}
